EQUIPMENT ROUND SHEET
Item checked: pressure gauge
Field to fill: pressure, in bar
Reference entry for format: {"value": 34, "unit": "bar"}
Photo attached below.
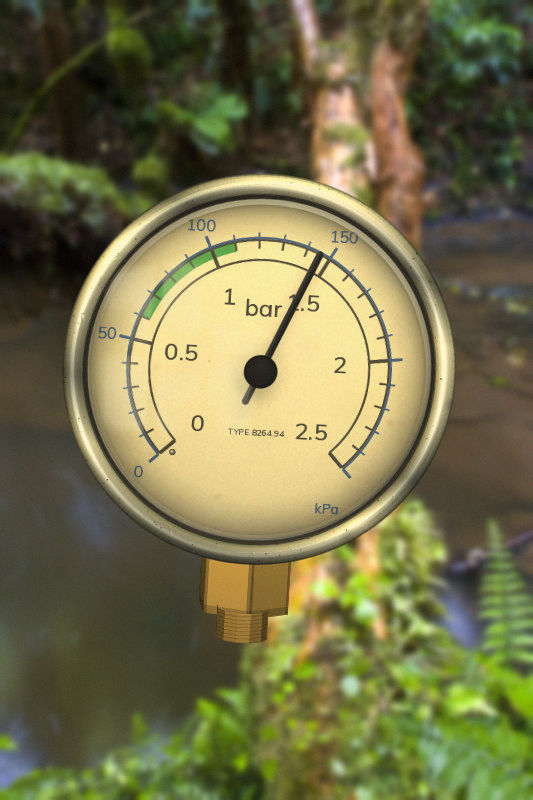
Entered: {"value": 1.45, "unit": "bar"}
